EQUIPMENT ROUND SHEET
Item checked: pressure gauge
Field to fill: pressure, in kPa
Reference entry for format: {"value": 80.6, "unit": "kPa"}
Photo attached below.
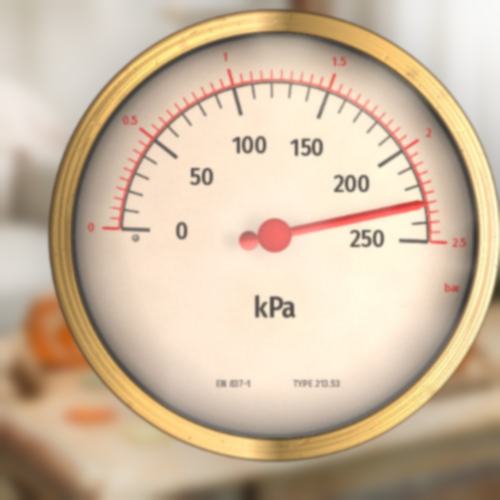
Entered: {"value": 230, "unit": "kPa"}
